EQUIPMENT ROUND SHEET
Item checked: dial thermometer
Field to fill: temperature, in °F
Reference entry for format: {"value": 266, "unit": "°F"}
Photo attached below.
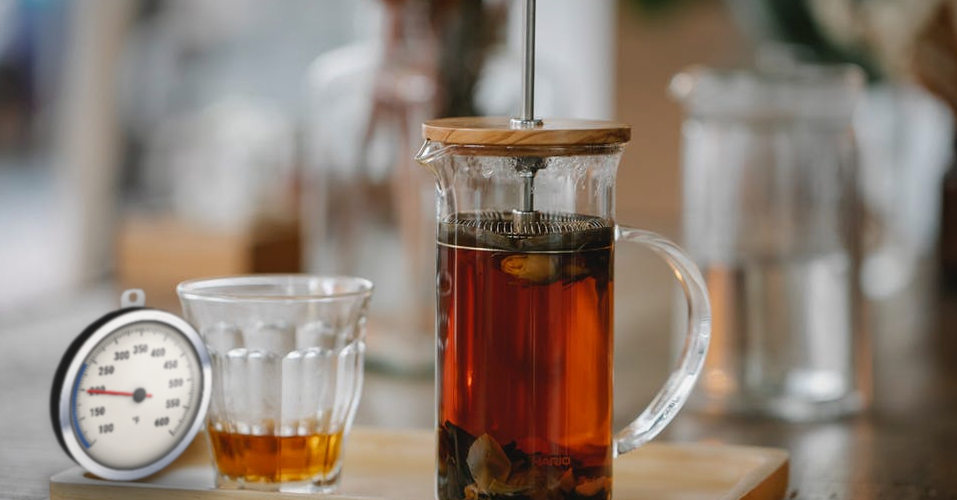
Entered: {"value": 200, "unit": "°F"}
